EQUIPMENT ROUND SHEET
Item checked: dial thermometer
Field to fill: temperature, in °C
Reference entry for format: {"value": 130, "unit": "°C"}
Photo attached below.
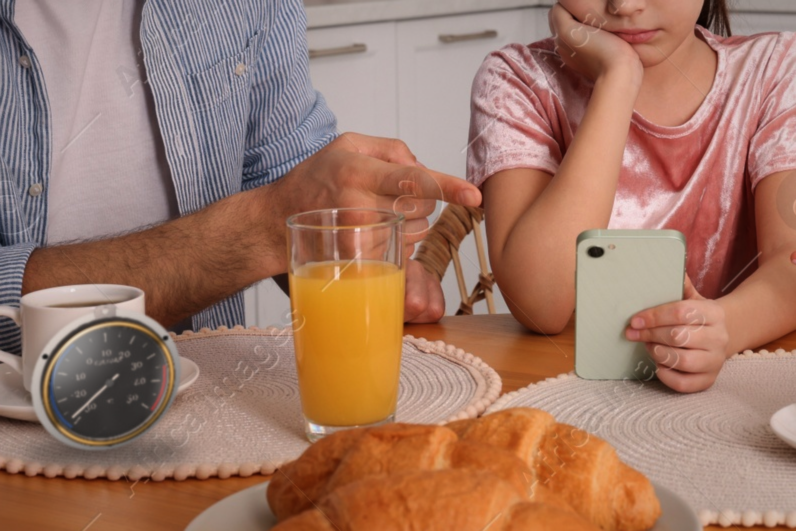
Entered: {"value": -27.5, "unit": "°C"}
